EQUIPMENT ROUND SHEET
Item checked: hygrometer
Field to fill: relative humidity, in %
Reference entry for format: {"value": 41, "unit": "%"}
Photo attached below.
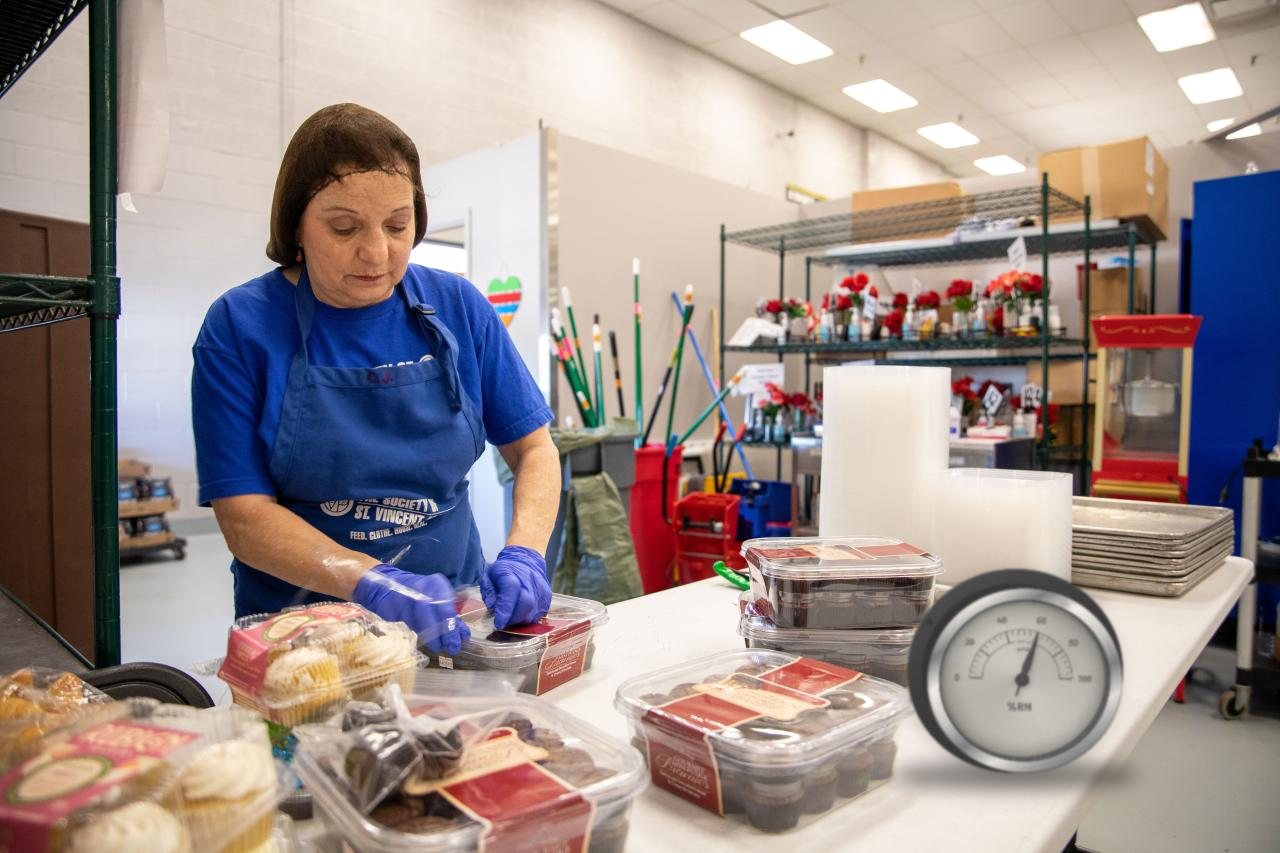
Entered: {"value": 60, "unit": "%"}
